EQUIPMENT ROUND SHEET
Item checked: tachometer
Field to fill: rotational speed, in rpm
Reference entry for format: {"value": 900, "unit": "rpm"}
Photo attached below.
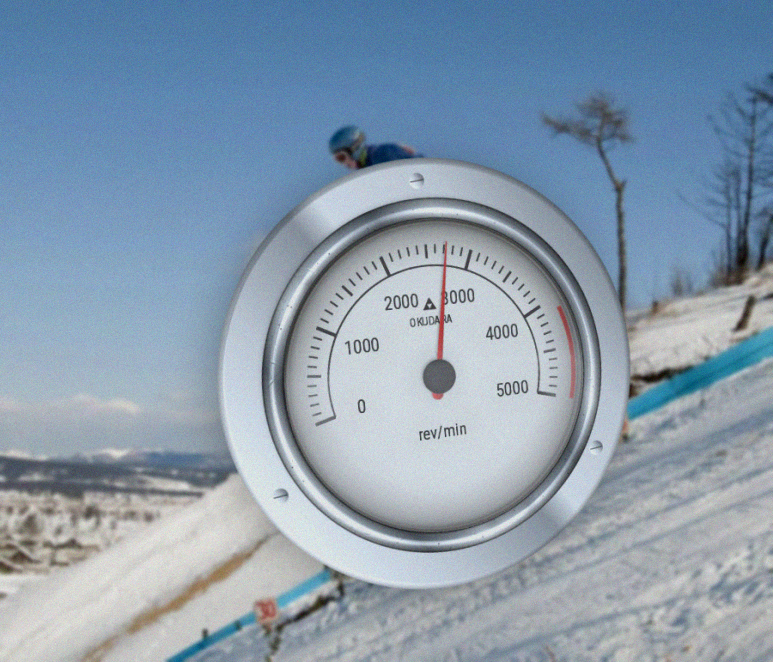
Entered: {"value": 2700, "unit": "rpm"}
